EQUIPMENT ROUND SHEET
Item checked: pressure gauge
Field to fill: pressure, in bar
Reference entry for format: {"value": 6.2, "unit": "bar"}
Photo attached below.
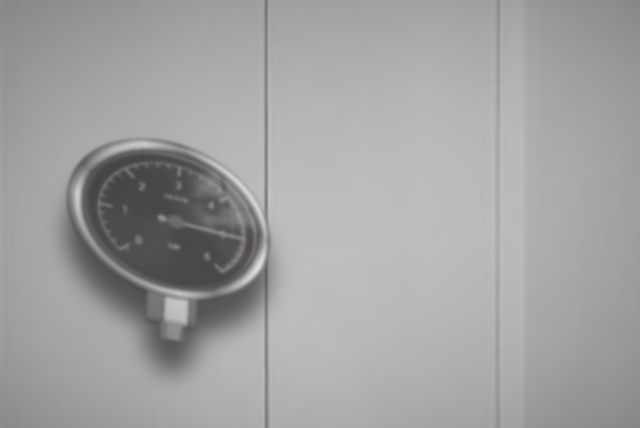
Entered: {"value": 5, "unit": "bar"}
